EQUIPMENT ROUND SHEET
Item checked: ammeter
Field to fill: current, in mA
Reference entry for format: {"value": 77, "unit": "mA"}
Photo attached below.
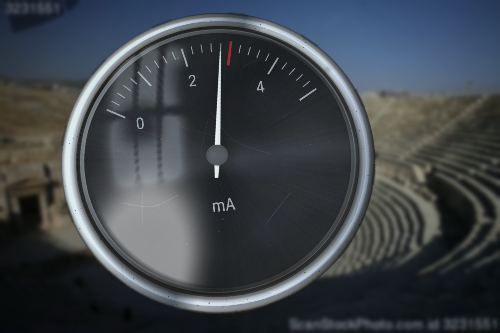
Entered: {"value": 2.8, "unit": "mA"}
